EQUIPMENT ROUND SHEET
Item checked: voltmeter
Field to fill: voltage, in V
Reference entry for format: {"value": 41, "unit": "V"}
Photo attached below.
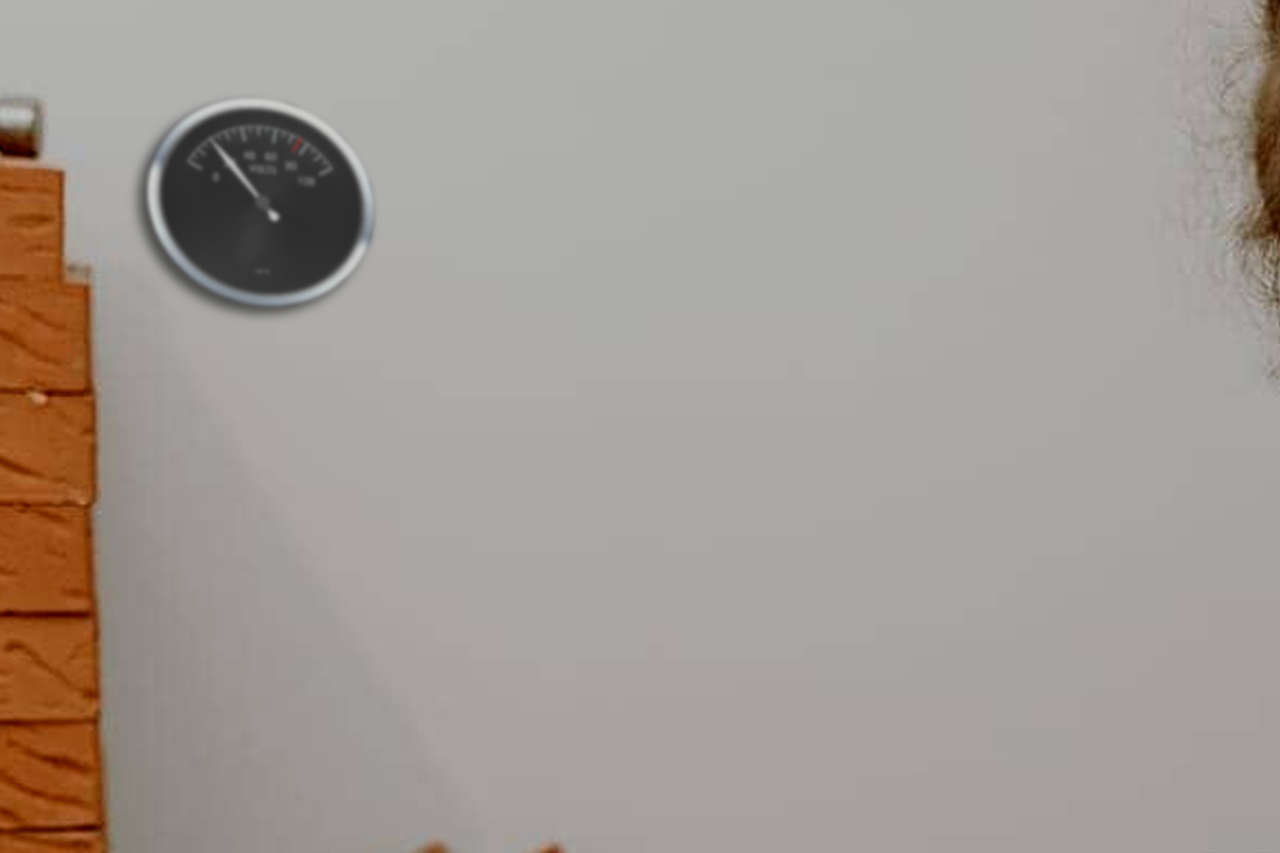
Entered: {"value": 20, "unit": "V"}
